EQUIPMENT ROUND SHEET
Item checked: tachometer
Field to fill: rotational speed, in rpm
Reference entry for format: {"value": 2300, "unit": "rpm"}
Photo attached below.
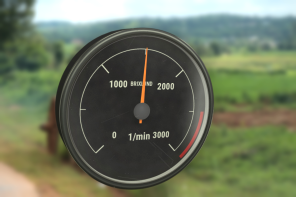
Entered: {"value": 1500, "unit": "rpm"}
